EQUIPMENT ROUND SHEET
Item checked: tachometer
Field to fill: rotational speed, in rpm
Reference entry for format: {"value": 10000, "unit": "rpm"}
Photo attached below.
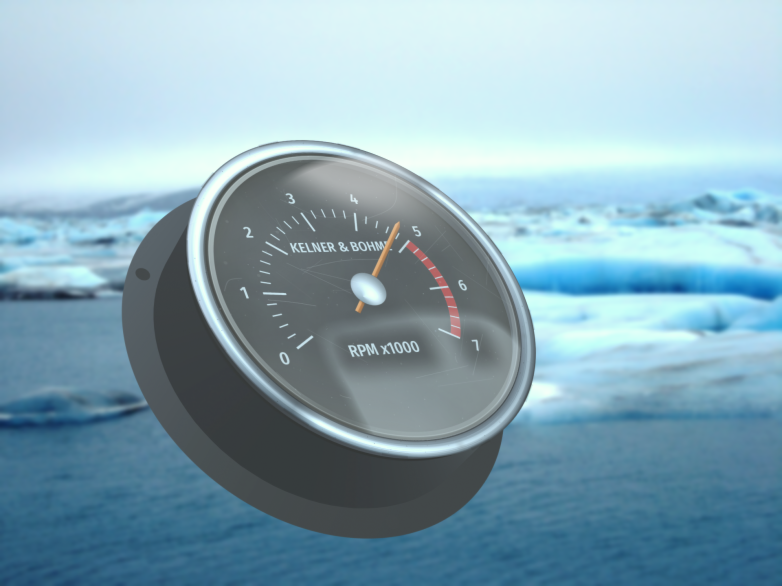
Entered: {"value": 4700, "unit": "rpm"}
